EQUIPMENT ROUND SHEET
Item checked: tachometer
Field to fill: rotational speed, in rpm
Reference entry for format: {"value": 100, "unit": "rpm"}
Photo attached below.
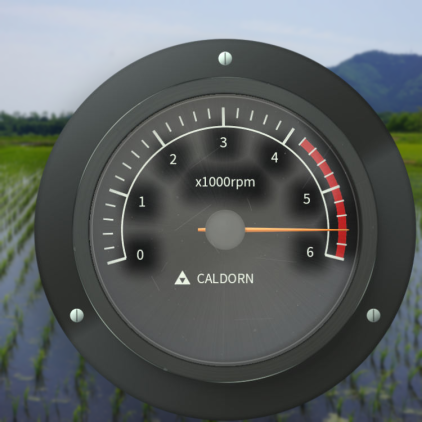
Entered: {"value": 5600, "unit": "rpm"}
